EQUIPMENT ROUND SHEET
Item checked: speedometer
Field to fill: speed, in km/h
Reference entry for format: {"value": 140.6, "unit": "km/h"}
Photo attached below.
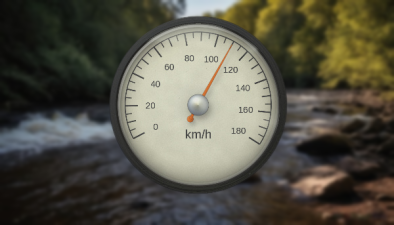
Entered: {"value": 110, "unit": "km/h"}
